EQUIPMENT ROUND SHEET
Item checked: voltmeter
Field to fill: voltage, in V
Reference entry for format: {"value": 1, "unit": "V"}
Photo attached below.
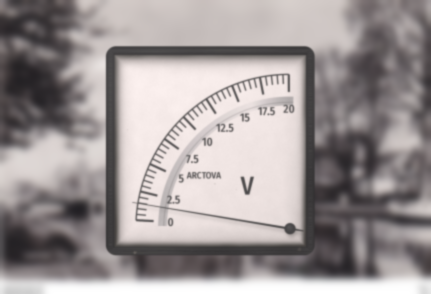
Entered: {"value": 1.5, "unit": "V"}
